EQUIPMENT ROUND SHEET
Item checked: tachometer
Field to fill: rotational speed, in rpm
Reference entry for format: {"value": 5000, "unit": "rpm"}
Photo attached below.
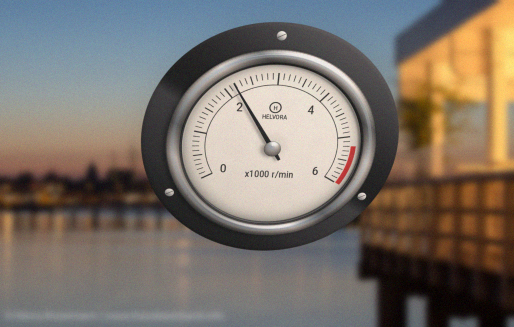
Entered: {"value": 2200, "unit": "rpm"}
